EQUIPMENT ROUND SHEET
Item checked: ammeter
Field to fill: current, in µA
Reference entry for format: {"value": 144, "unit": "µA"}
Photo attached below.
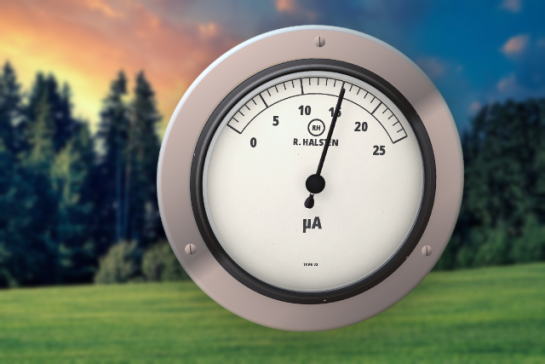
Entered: {"value": 15, "unit": "µA"}
